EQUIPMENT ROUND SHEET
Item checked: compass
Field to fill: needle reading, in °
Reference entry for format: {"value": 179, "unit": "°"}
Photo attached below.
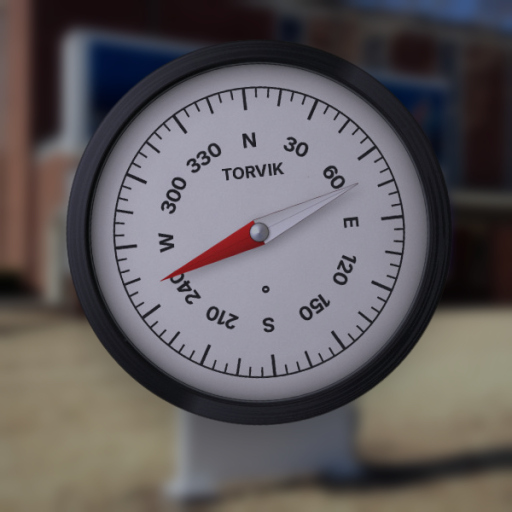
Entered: {"value": 250, "unit": "°"}
